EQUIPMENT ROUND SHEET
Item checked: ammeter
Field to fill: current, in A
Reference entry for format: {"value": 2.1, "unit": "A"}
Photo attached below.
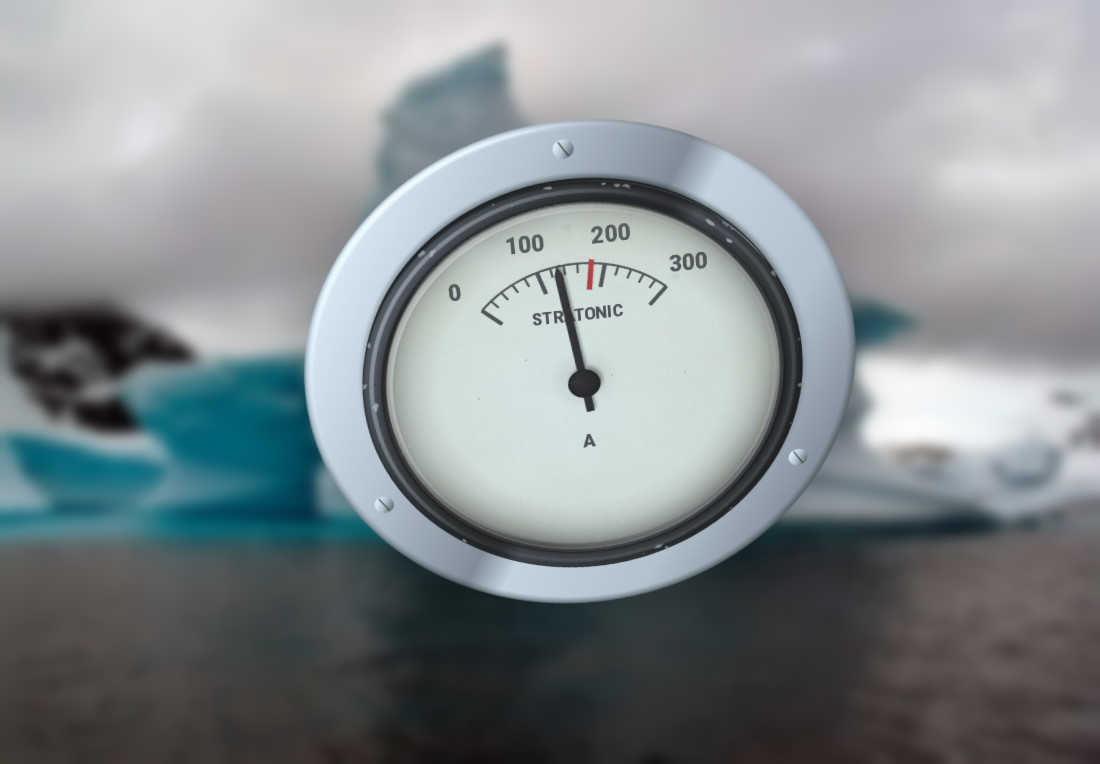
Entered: {"value": 130, "unit": "A"}
